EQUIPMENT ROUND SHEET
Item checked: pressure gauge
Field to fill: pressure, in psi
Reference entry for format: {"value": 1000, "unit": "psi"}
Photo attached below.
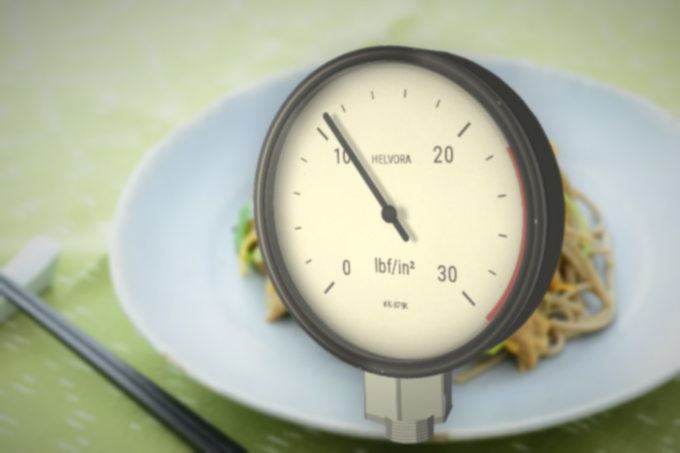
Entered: {"value": 11, "unit": "psi"}
